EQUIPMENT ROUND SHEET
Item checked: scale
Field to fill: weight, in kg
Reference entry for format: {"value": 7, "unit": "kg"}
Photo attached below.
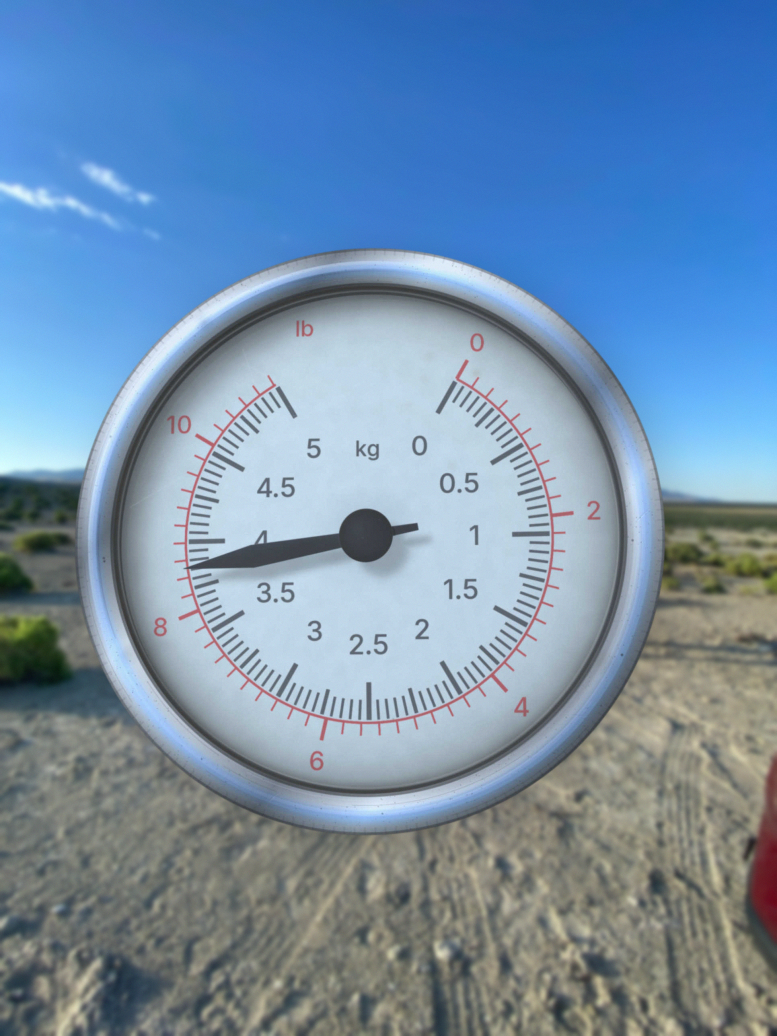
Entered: {"value": 3.85, "unit": "kg"}
